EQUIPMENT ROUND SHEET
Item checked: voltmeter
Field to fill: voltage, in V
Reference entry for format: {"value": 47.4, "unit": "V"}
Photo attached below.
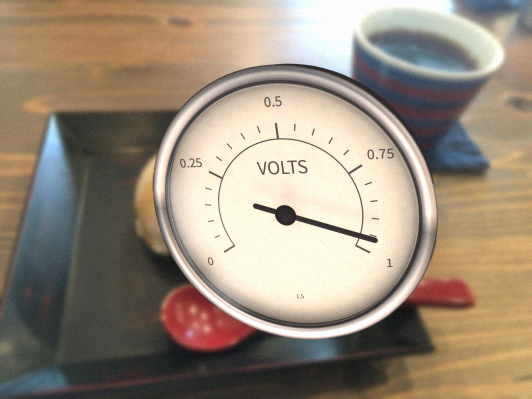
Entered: {"value": 0.95, "unit": "V"}
